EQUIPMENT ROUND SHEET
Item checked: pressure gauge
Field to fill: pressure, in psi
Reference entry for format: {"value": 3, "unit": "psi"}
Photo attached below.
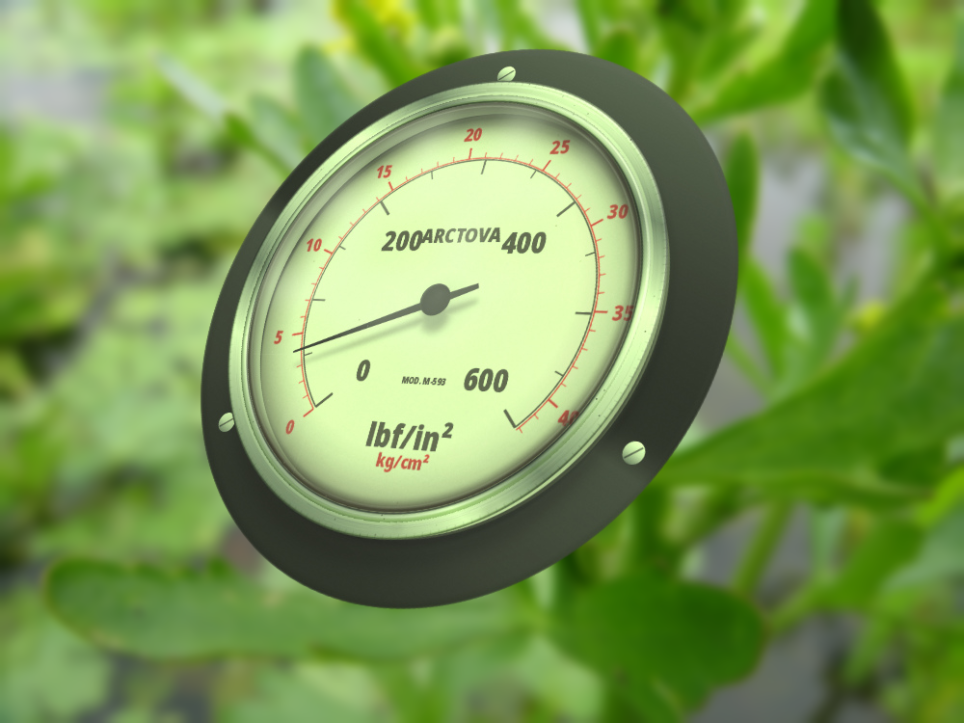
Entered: {"value": 50, "unit": "psi"}
